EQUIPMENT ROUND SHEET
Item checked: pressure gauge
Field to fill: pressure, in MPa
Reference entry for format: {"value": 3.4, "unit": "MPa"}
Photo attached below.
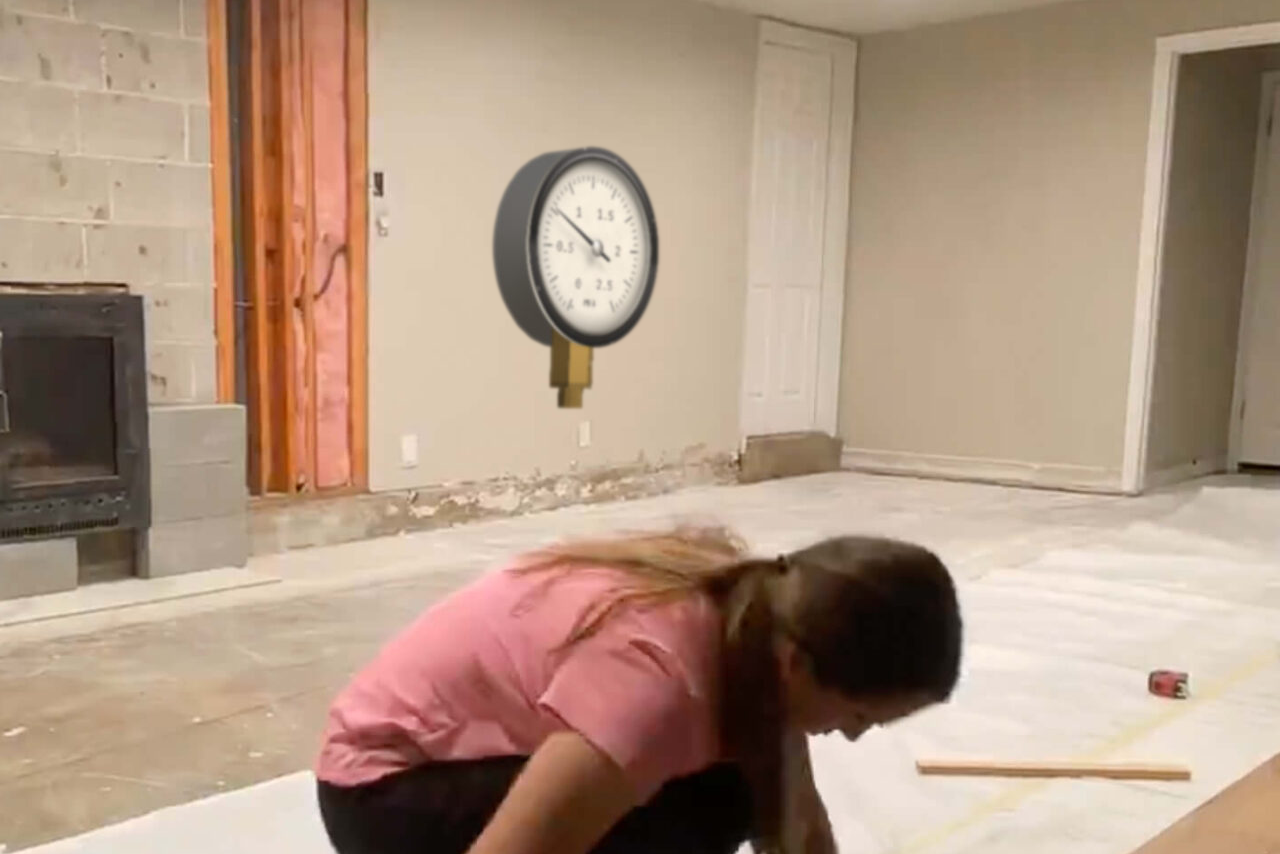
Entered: {"value": 0.75, "unit": "MPa"}
